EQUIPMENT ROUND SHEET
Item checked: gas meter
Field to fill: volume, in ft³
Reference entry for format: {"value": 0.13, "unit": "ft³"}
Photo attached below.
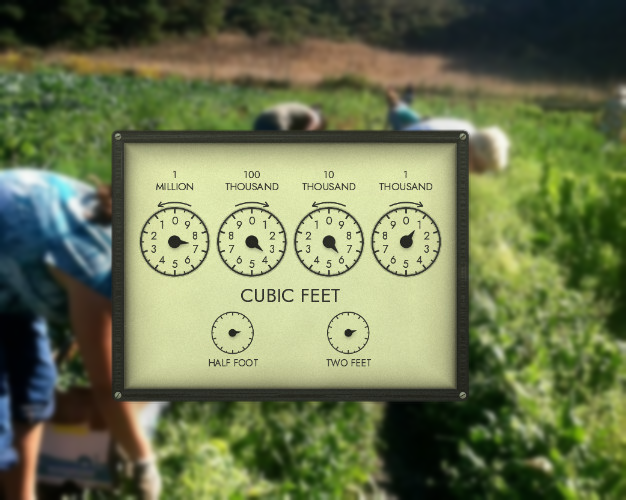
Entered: {"value": 736100, "unit": "ft³"}
